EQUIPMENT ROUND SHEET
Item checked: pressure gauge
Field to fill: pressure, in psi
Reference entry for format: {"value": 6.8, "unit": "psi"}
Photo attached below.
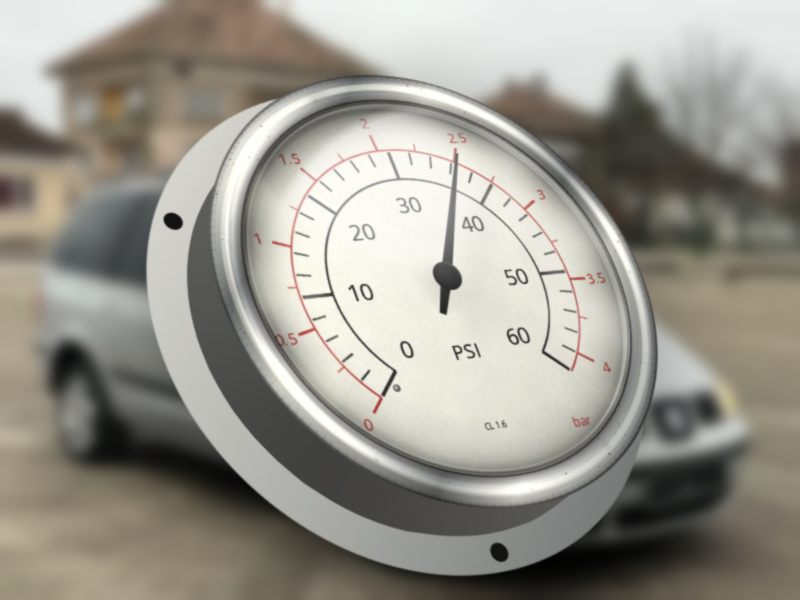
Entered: {"value": 36, "unit": "psi"}
